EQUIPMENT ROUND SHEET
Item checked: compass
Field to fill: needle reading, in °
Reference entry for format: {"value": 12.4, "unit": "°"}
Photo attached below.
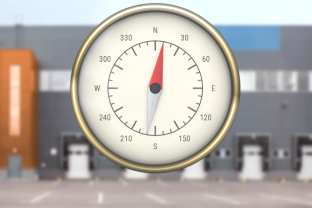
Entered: {"value": 10, "unit": "°"}
